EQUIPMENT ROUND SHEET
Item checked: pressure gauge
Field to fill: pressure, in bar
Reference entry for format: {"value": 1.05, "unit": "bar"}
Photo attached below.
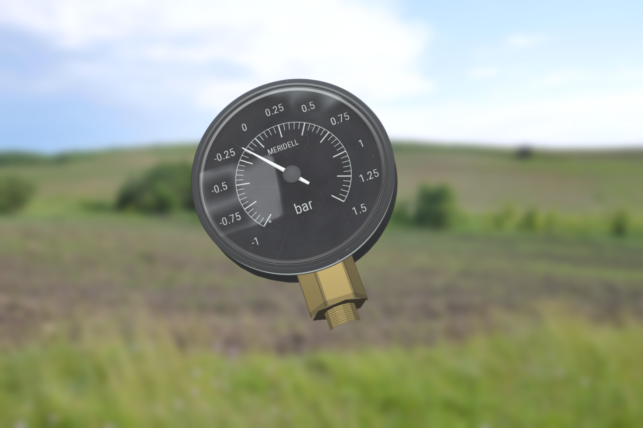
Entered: {"value": -0.15, "unit": "bar"}
